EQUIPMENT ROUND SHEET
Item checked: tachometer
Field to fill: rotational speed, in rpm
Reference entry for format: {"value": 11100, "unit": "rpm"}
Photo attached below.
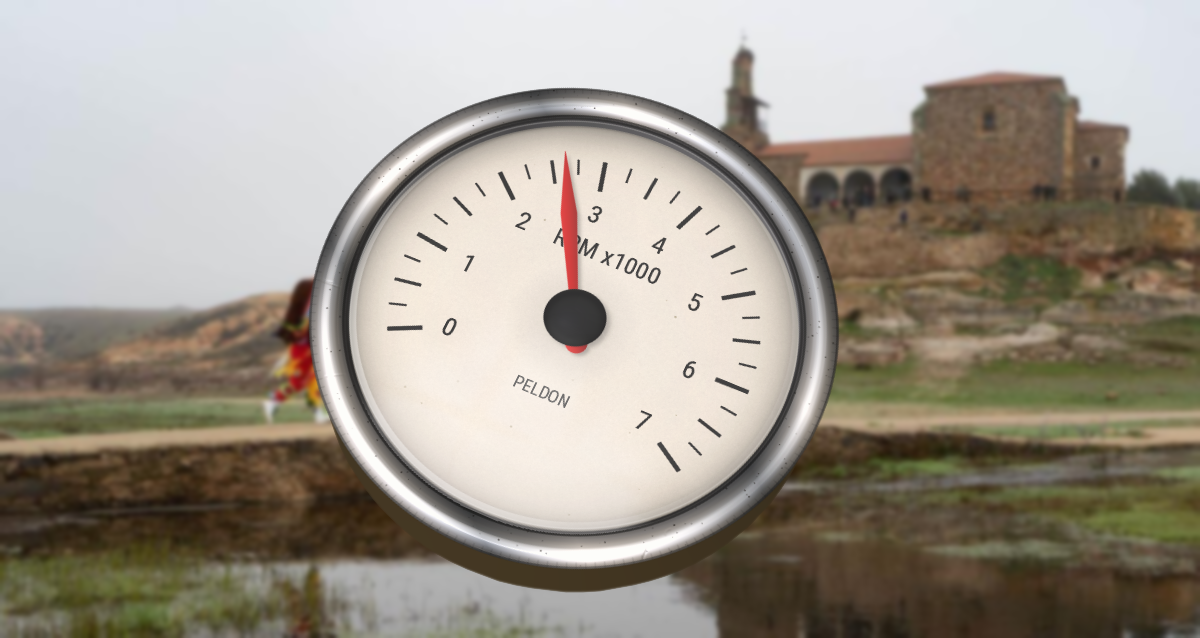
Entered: {"value": 2625, "unit": "rpm"}
